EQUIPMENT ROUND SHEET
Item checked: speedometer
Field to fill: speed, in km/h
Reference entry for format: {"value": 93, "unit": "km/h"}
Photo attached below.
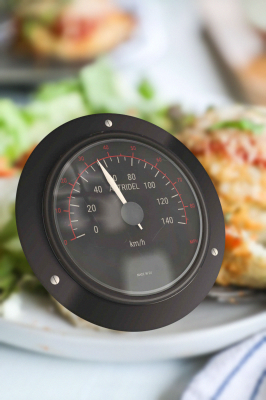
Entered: {"value": 55, "unit": "km/h"}
